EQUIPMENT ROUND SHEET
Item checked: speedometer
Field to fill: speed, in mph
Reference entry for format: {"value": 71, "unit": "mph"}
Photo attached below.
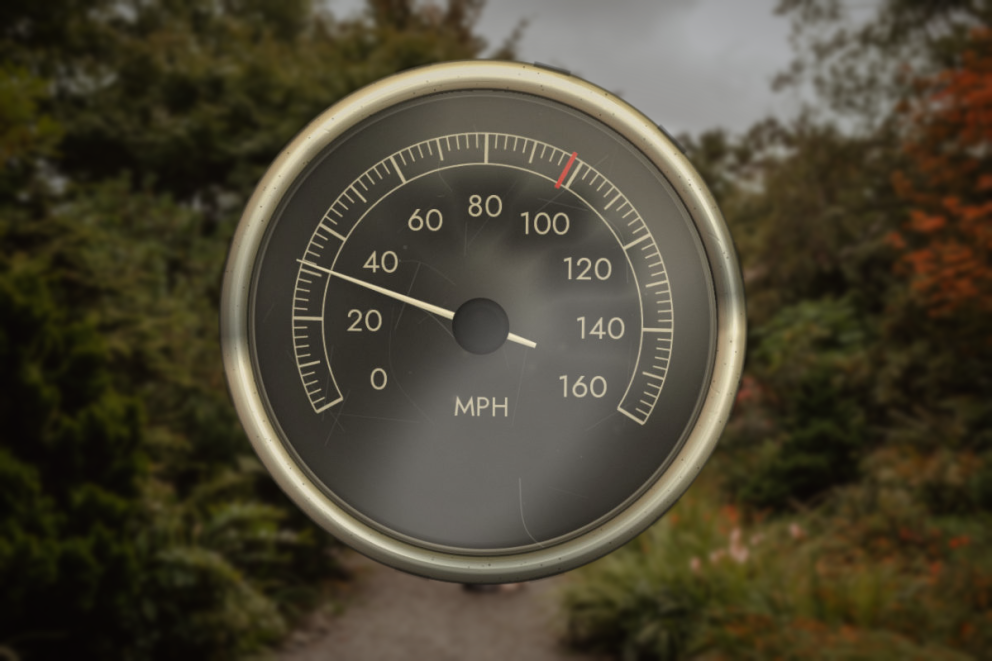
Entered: {"value": 32, "unit": "mph"}
